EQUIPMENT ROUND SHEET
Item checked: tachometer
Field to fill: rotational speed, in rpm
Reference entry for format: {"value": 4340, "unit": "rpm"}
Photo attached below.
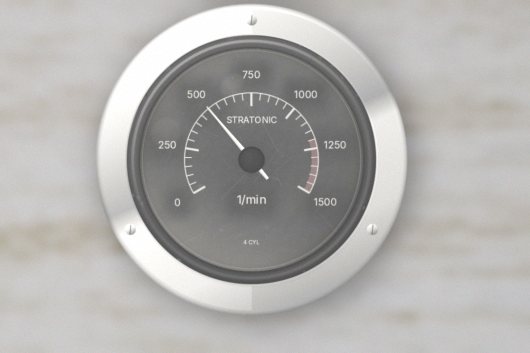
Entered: {"value": 500, "unit": "rpm"}
